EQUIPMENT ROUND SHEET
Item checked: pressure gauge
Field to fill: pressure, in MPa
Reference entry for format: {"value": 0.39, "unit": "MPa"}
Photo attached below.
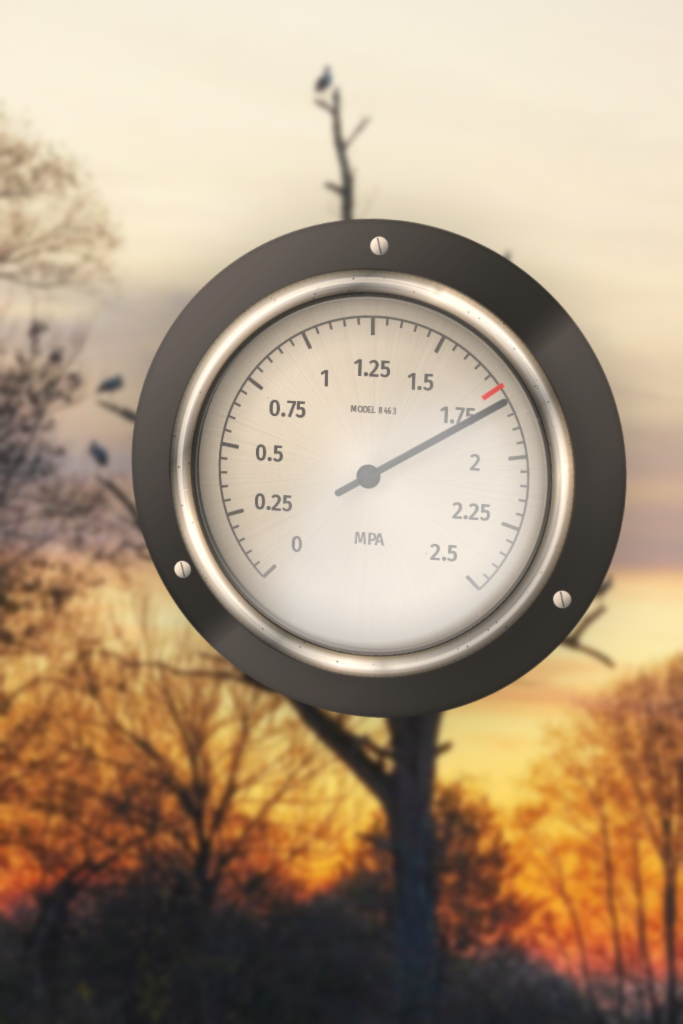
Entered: {"value": 1.8, "unit": "MPa"}
